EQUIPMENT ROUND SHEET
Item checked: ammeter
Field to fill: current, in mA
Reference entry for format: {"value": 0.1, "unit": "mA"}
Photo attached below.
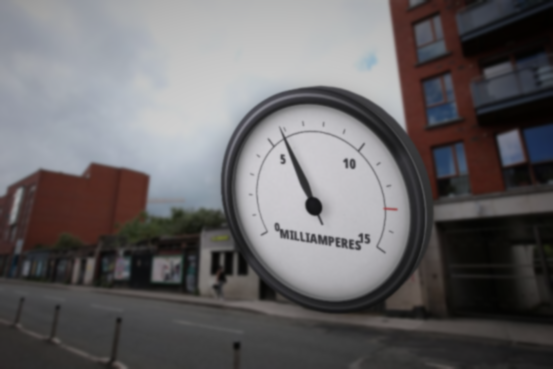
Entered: {"value": 6, "unit": "mA"}
